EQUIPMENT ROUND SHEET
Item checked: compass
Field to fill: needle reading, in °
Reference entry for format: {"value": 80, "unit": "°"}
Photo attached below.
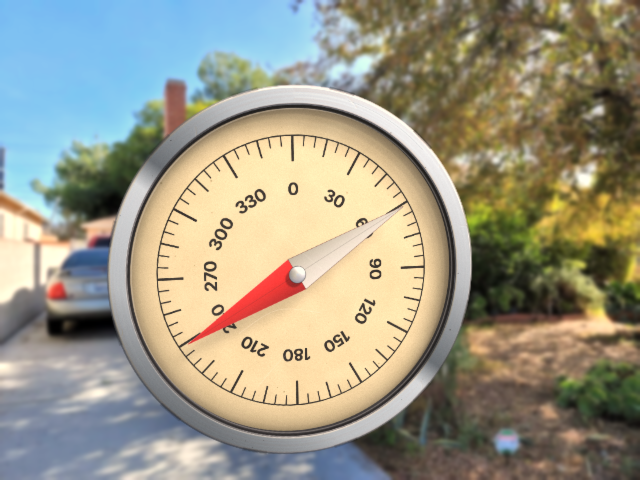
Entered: {"value": 240, "unit": "°"}
